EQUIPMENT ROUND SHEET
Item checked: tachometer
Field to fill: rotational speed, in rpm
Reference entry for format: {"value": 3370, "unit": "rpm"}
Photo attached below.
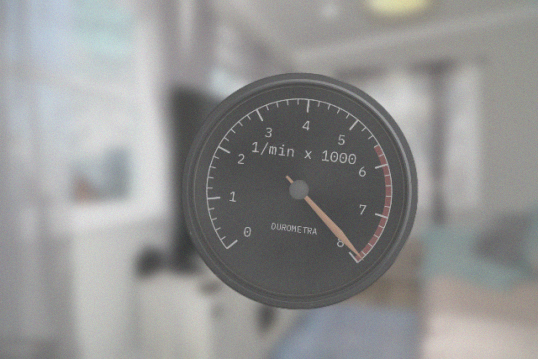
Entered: {"value": 7900, "unit": "rpm"}
